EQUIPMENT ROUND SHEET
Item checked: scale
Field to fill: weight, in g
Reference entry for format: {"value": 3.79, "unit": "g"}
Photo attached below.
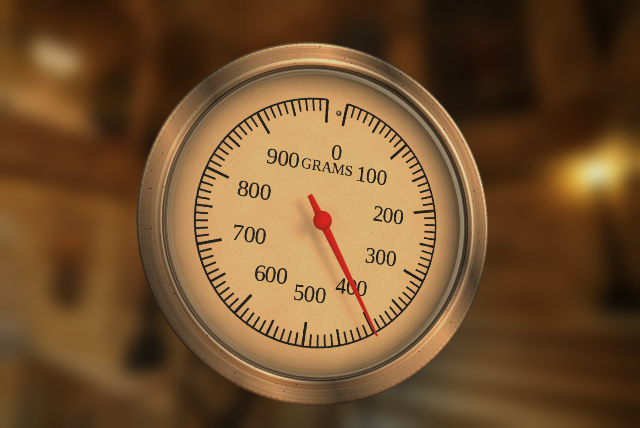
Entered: {"value": 400, "unit": "g"}
